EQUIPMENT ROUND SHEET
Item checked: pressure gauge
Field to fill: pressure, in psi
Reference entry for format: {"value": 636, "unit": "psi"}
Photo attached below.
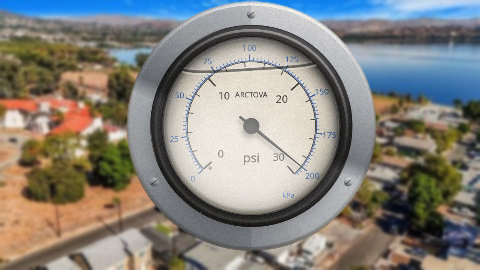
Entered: {"value": 29, "unit": "psi"}
